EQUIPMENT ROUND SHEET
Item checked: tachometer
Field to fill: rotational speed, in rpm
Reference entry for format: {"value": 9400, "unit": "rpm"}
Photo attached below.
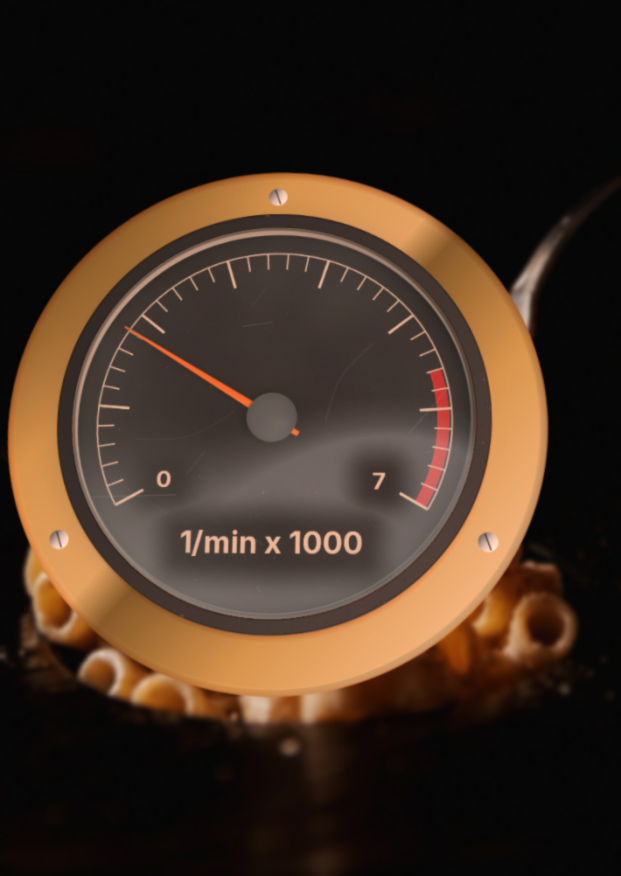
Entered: {"value": 1800, "unit": "rpm"}
